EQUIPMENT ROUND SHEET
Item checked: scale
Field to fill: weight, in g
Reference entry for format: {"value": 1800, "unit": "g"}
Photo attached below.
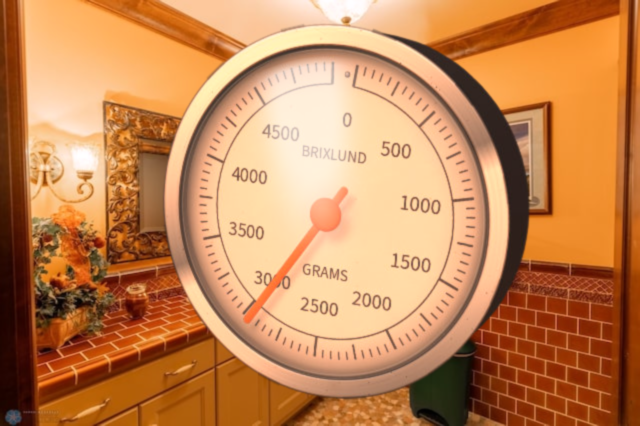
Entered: {"value": 2950, "unit": "g"}
